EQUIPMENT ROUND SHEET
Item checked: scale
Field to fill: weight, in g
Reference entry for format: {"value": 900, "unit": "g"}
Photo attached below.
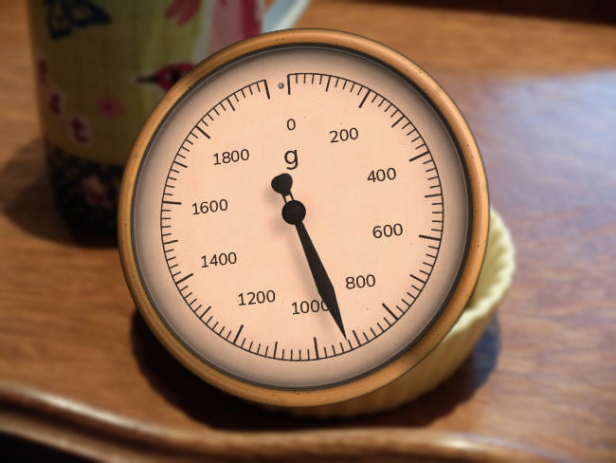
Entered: {"value": 920, "unit": "g"}
